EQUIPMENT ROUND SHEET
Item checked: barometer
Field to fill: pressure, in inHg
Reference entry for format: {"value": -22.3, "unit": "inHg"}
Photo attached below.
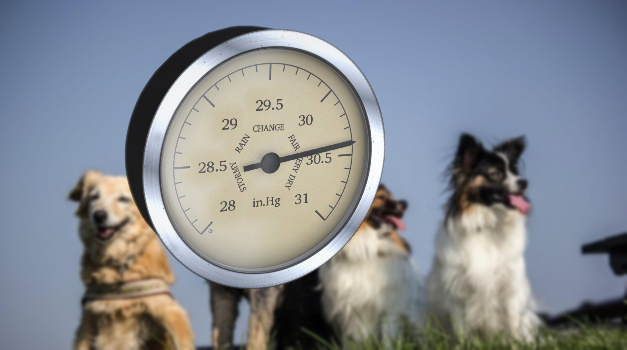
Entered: {"value": 30.4, "unit": "inHg"}
